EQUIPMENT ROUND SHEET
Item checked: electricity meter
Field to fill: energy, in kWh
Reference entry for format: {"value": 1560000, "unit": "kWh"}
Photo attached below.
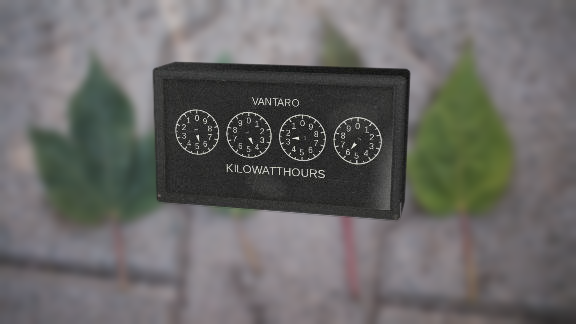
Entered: {"value": 5426, "unit": "kWh"}
